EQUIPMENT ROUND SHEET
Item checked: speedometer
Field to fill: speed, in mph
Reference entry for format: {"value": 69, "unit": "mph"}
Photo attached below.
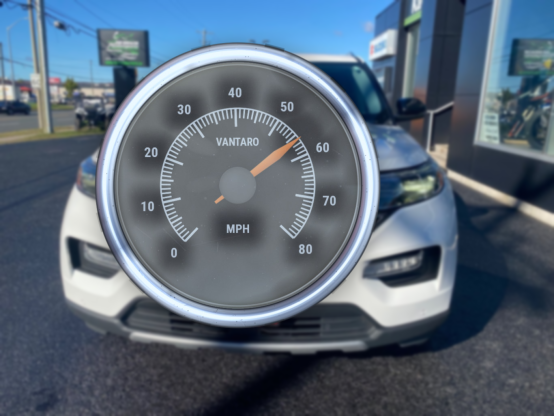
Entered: {"value": 56, "unit": "mph"}
